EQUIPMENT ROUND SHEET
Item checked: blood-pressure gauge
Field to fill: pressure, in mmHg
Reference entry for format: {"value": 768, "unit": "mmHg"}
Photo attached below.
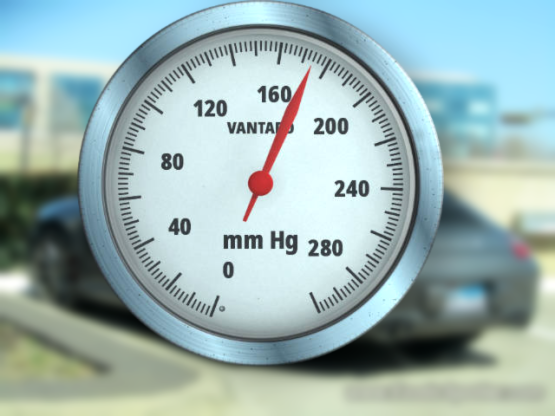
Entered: {"value": 174, "unit": "mmHg"}
